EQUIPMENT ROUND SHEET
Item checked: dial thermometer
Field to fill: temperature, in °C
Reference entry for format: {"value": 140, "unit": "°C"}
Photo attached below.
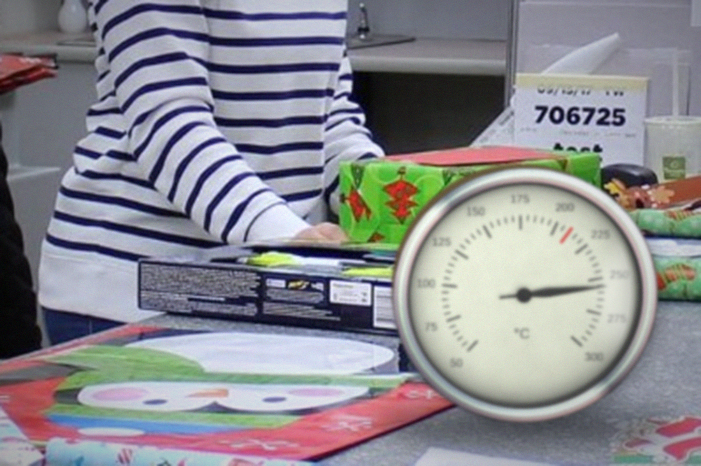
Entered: {"value": 255, "unit": "°C"}
